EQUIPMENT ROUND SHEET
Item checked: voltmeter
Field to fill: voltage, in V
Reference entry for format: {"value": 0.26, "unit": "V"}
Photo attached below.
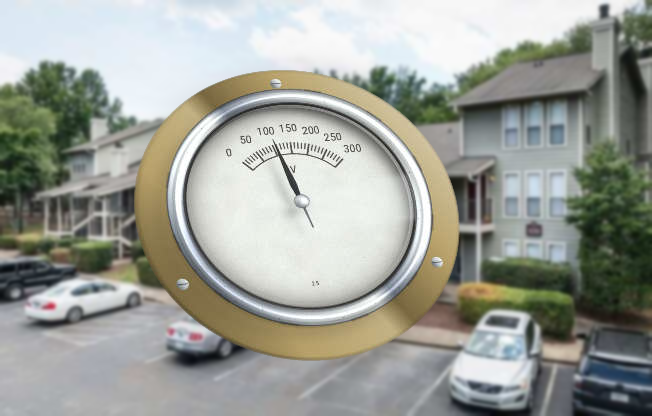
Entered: {"value": 100, "unit": "V"}
